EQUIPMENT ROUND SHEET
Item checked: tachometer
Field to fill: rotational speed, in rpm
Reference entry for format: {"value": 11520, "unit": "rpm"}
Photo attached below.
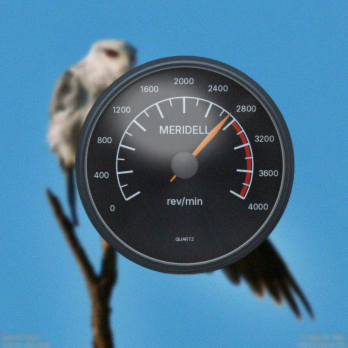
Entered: {"value": 2700, "unit": "rpm"}
